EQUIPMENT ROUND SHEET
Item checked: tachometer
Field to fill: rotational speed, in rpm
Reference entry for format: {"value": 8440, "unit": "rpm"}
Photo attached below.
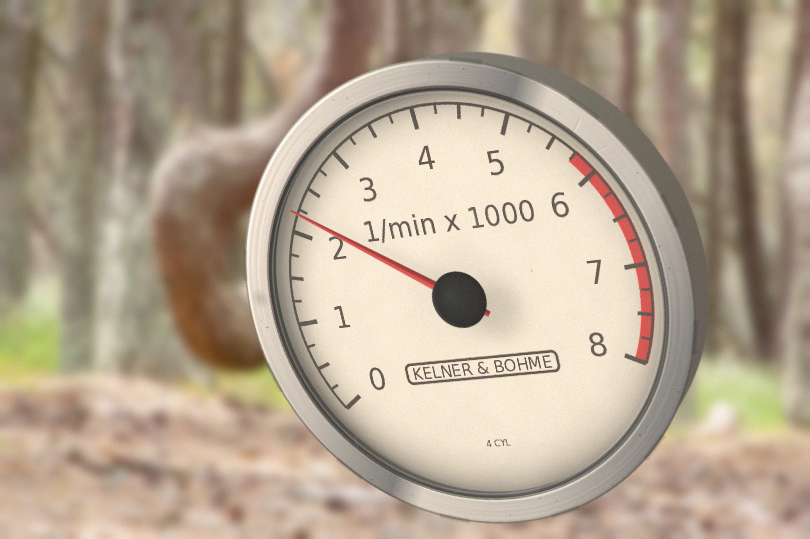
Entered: {"value": 2250, "unit": "rpm"}
